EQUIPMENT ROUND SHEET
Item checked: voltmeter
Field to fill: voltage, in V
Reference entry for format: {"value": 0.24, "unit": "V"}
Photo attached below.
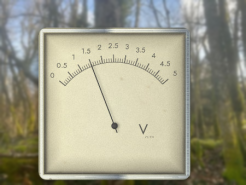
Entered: {"value": 1.5, "unit": "V"}
